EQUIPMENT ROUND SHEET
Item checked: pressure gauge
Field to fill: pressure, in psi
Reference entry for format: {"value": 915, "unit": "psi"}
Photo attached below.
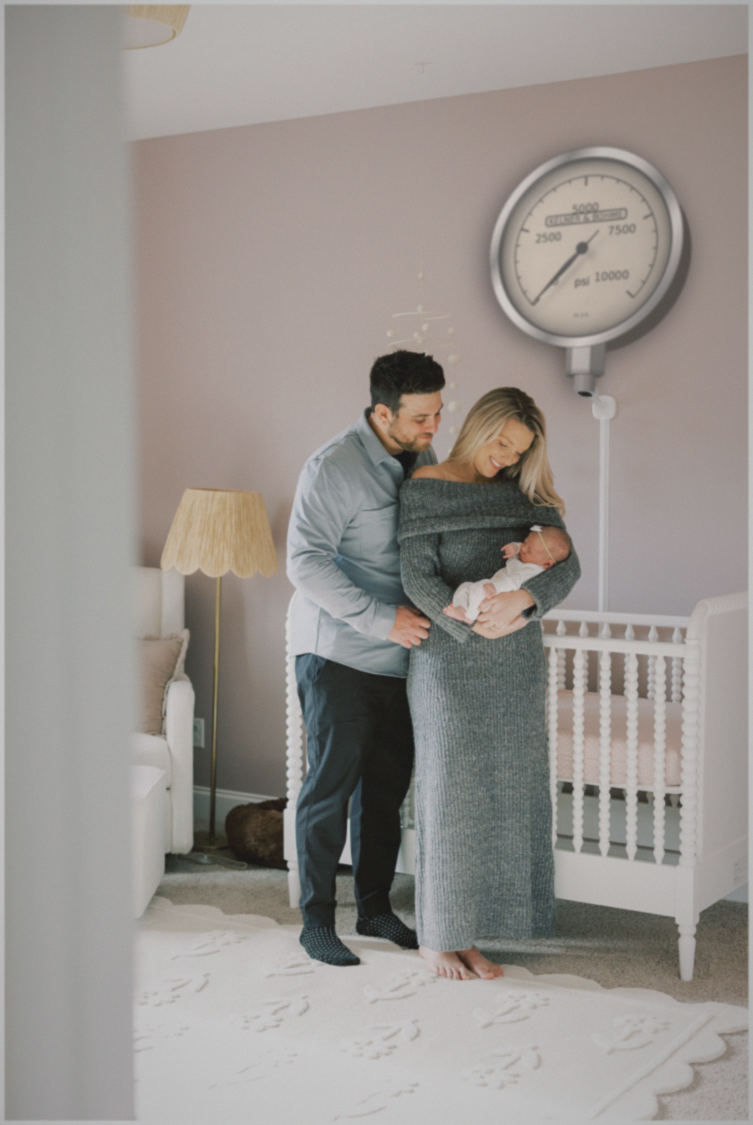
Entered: {"value": 0, "unit": "psi"}
